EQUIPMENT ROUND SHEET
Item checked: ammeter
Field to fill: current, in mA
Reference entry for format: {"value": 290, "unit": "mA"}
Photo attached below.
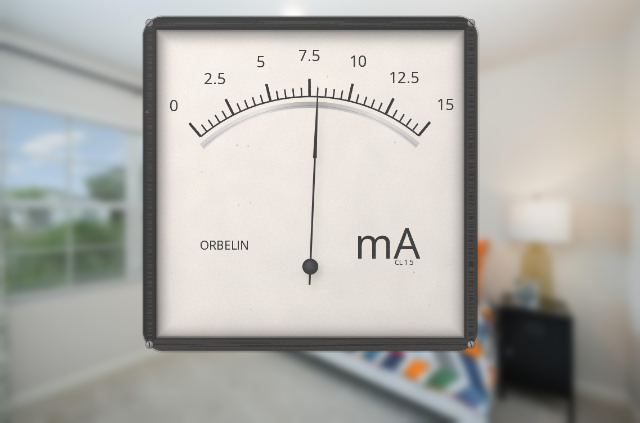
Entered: {"value": 8, "unit": "mA"}
